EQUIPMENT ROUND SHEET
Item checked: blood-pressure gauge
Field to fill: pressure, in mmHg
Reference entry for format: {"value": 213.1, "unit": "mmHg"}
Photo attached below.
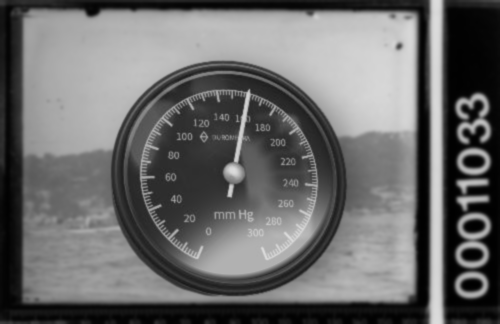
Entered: {"value": 160, "unit": "mmHg"}
